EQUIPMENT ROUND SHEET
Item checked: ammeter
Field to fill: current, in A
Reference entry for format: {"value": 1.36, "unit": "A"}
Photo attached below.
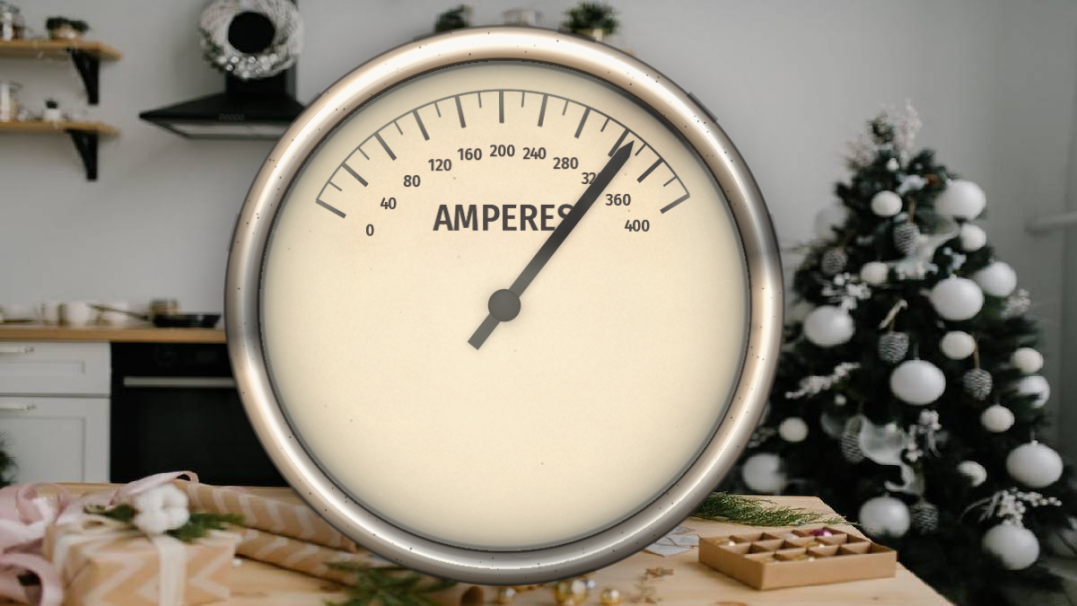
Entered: {"value": 330, "unit": "A"}
